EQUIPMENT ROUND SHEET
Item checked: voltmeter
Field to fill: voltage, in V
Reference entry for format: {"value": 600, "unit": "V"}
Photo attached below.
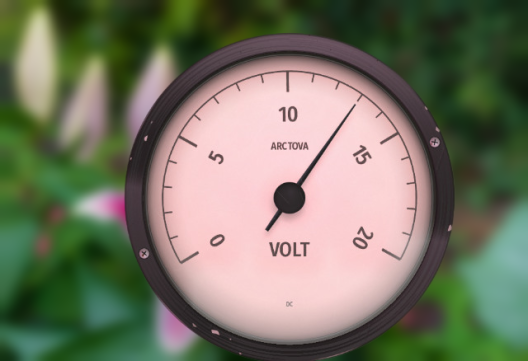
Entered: {"value": 13, "unit": "V"}
